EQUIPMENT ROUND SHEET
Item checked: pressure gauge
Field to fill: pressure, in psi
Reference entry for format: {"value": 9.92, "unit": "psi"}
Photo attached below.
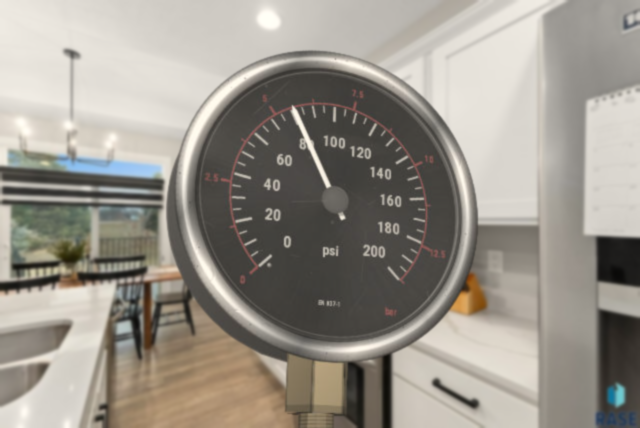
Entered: {"value": 80, "unit": "psi"}
